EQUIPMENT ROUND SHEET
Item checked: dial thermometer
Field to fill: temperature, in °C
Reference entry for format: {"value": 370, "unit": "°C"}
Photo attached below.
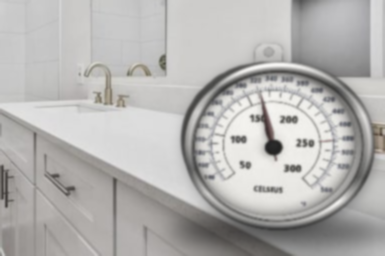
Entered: {"value": 160, "unit": "°C"}
